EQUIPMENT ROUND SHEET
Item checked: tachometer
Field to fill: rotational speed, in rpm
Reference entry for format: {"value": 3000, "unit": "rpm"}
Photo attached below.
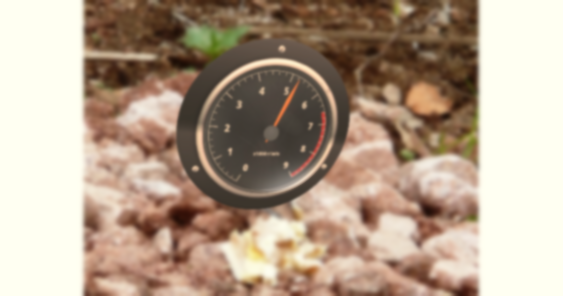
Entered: {"value": 5200, "unit": "rpm"}
